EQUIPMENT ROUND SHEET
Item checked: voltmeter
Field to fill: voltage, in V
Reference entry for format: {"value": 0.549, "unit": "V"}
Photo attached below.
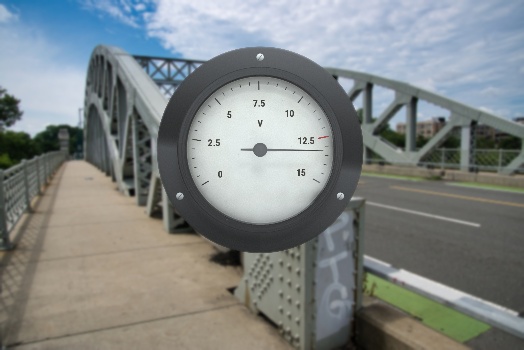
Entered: {"value": 13.25, "unit": "V"}
